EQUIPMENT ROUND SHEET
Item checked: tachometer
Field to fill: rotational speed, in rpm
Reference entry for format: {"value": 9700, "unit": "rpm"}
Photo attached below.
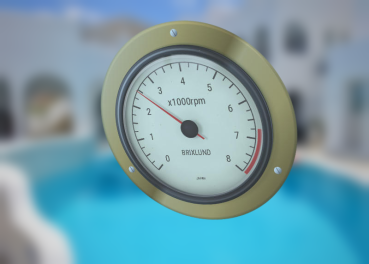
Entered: {"value": 2500, "unit": "rpm"}
